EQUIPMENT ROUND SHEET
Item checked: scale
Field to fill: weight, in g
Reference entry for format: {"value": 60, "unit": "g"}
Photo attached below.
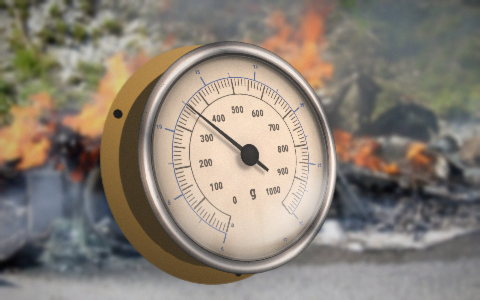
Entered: {"value": 350, "unit": "g"}
